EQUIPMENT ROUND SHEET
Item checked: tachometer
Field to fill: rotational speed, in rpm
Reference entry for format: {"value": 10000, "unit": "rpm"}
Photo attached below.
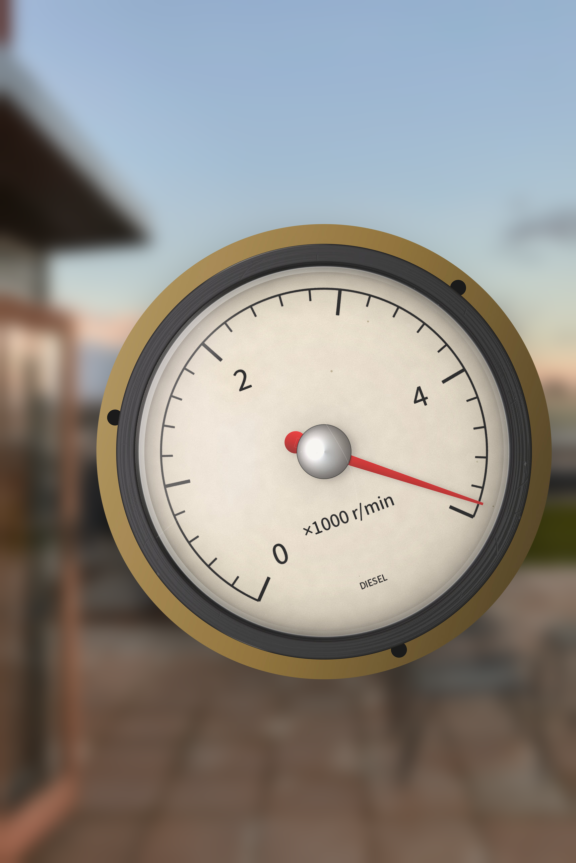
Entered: {"value": 4900, "unit": "rpm"}
